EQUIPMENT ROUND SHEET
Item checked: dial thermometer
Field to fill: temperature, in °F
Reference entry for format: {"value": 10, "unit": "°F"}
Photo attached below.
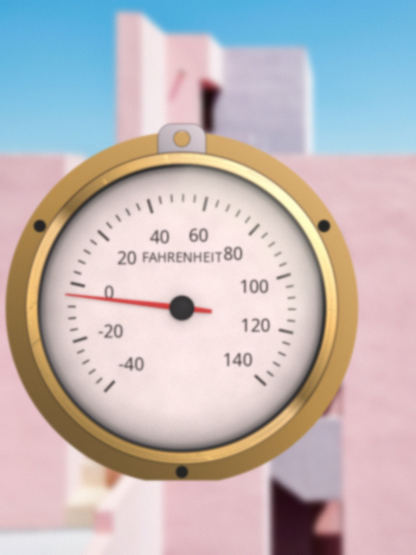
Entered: {"value": -4, "unit": "°F"}
